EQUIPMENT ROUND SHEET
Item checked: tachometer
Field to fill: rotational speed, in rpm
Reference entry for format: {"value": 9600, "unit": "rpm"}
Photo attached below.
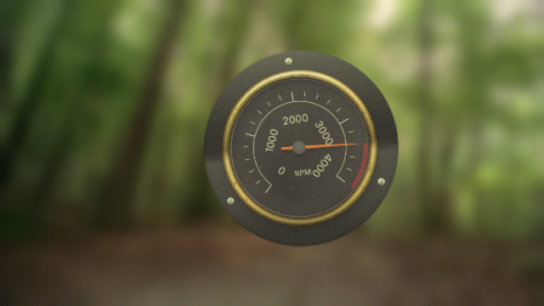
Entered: {"value": 3400, "unit": "rpm"}
